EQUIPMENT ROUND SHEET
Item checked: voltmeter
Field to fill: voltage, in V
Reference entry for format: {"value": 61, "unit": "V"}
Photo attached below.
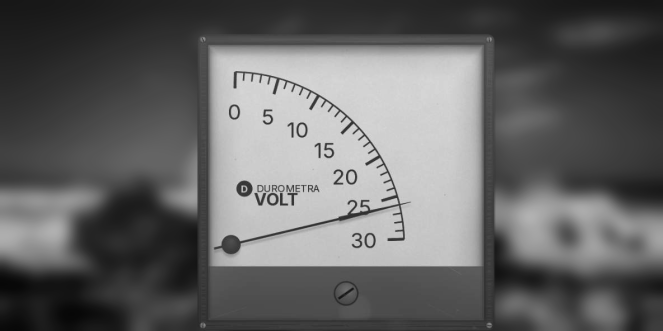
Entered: {"value": 26, "unit": "V"}
